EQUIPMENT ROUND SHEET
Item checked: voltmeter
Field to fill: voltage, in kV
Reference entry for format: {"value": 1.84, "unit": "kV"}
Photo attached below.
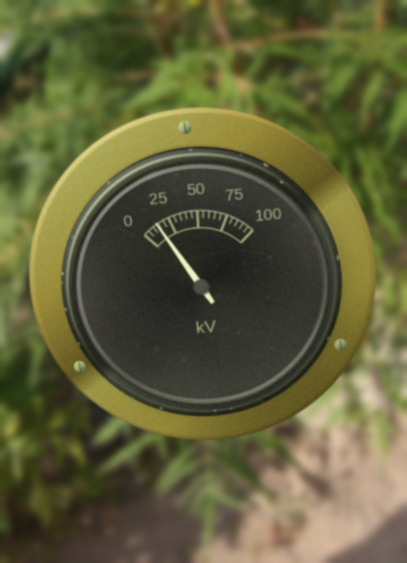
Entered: {"value": 15, "unit": "kV"}
